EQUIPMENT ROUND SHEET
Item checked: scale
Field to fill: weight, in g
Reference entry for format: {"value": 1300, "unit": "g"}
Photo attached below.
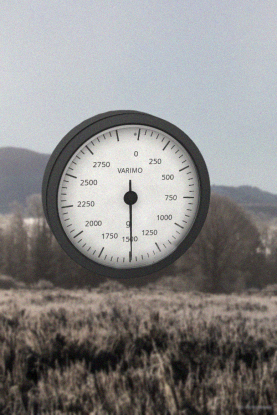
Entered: {"value": 1500, "unit": "g"}
